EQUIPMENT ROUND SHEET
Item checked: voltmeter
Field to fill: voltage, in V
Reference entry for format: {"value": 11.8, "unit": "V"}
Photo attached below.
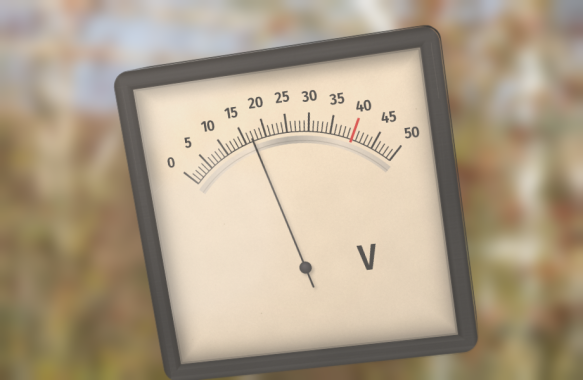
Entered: {"value": 17, "unit": "V"}
